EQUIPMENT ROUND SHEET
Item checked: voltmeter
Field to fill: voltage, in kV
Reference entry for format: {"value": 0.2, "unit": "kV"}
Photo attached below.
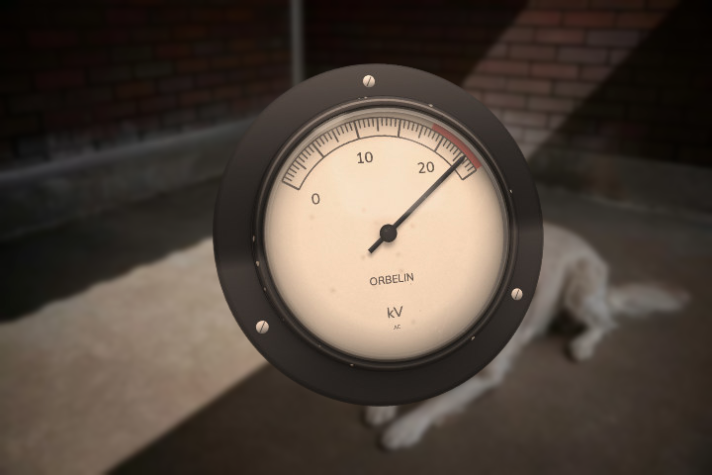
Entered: {"value": 23, "unit": "kV"}
